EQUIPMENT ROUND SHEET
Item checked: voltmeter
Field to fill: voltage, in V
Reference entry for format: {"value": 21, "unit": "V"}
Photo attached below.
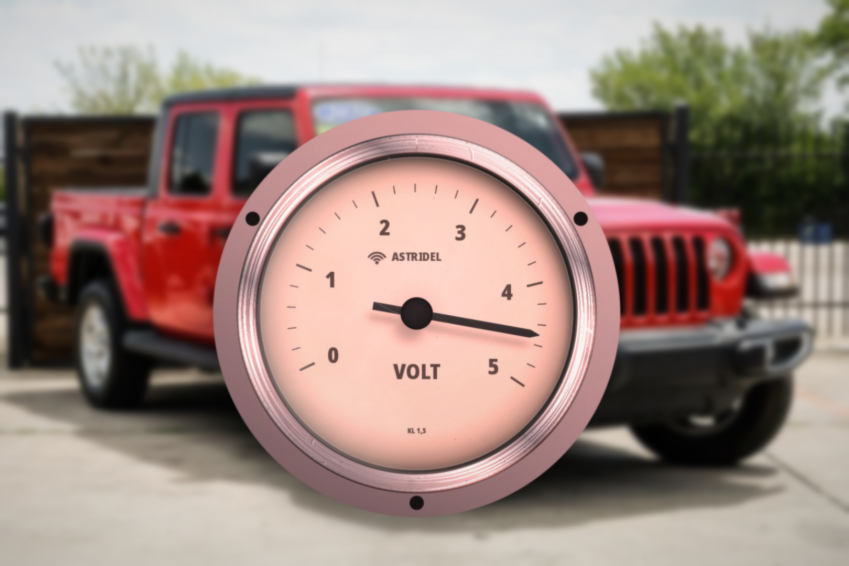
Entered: {"value": 4.5, "unit": "V"}
